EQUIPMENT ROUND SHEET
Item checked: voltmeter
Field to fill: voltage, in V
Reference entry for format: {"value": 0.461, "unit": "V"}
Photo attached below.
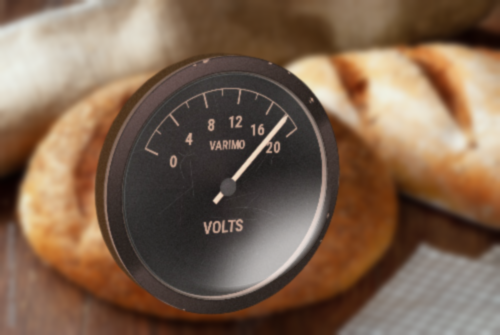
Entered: {"value": 18, "unit": "V"}
